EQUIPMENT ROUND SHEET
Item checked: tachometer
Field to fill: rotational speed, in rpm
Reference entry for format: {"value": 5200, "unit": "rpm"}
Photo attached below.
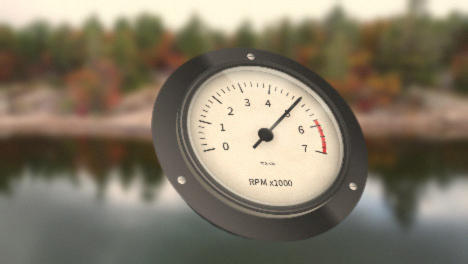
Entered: {"value": 5000, "unit": "rpm"}
